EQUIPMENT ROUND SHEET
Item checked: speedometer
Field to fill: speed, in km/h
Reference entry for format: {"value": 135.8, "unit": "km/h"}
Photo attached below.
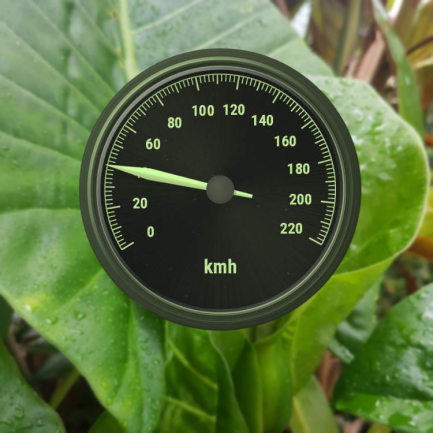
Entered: {"value": 40, "unit": "km/h"}
